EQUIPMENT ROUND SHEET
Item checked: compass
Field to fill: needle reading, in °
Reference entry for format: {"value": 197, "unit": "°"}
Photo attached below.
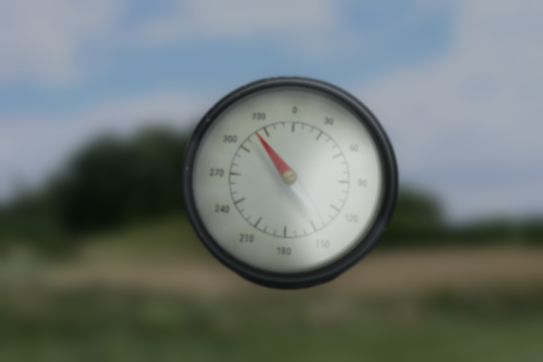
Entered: {"value": 320, "unit": "°"}
